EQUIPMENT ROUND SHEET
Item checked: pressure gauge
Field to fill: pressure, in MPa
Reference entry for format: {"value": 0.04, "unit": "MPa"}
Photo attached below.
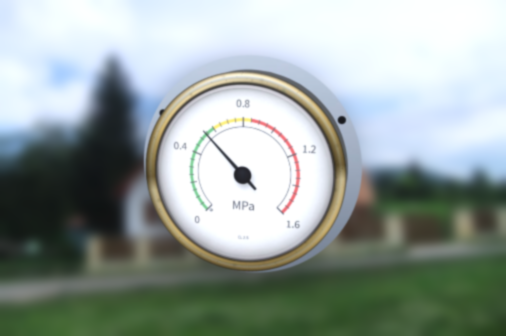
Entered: {"value": 0.55, "unit": "MPa"}
